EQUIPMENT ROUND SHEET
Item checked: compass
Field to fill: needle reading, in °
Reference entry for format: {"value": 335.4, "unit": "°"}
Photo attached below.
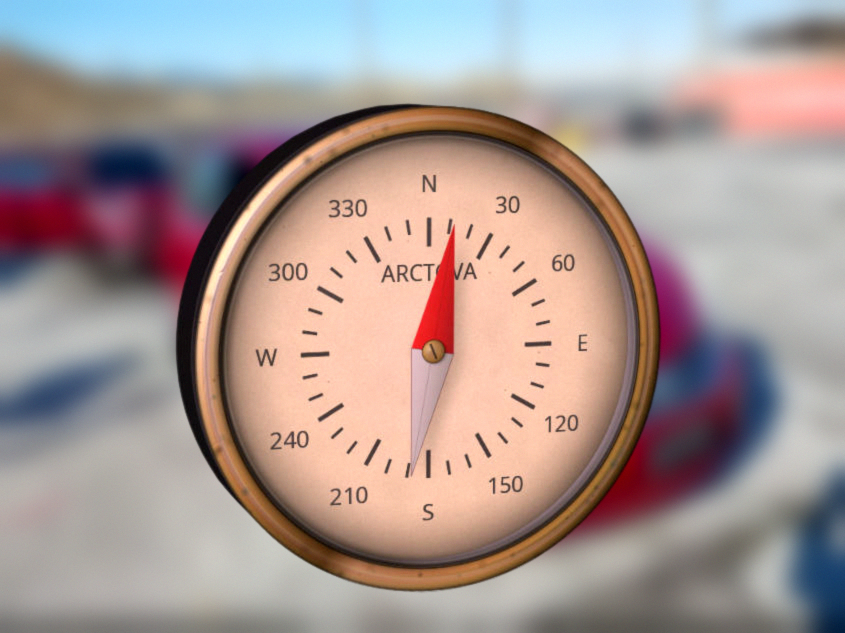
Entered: {"value": 10, "unit": "°"}
